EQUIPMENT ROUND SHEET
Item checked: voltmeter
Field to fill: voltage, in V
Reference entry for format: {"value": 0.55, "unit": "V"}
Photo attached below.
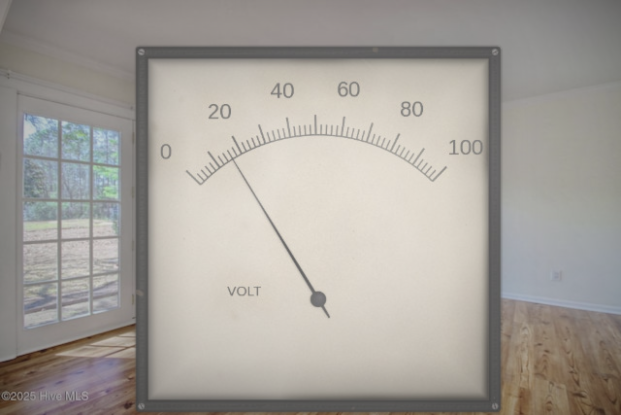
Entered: {"value": 16, "unit": "V"}
